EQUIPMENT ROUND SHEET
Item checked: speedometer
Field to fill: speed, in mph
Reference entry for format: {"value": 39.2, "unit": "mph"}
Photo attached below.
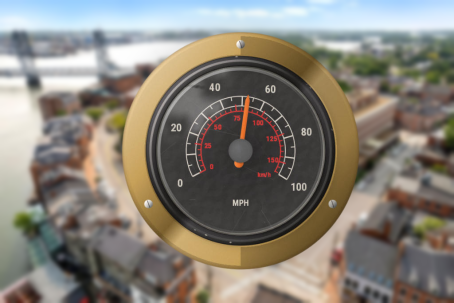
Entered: {"value": 52.5, "unit": "mph"}
